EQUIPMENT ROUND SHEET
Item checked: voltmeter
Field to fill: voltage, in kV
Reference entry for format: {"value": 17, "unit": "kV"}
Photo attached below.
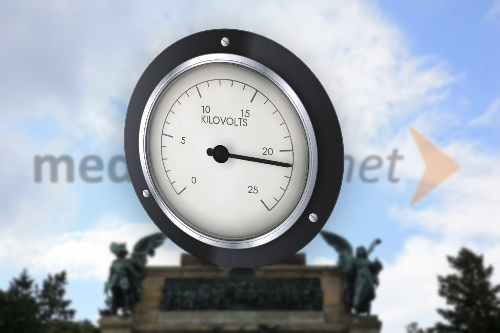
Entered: {"value": 21, "unit": "kV"}
